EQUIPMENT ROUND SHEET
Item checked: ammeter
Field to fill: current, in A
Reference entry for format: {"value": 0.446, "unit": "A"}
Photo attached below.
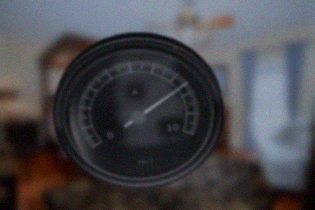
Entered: {"value": 7.5, "unit": "A"}
